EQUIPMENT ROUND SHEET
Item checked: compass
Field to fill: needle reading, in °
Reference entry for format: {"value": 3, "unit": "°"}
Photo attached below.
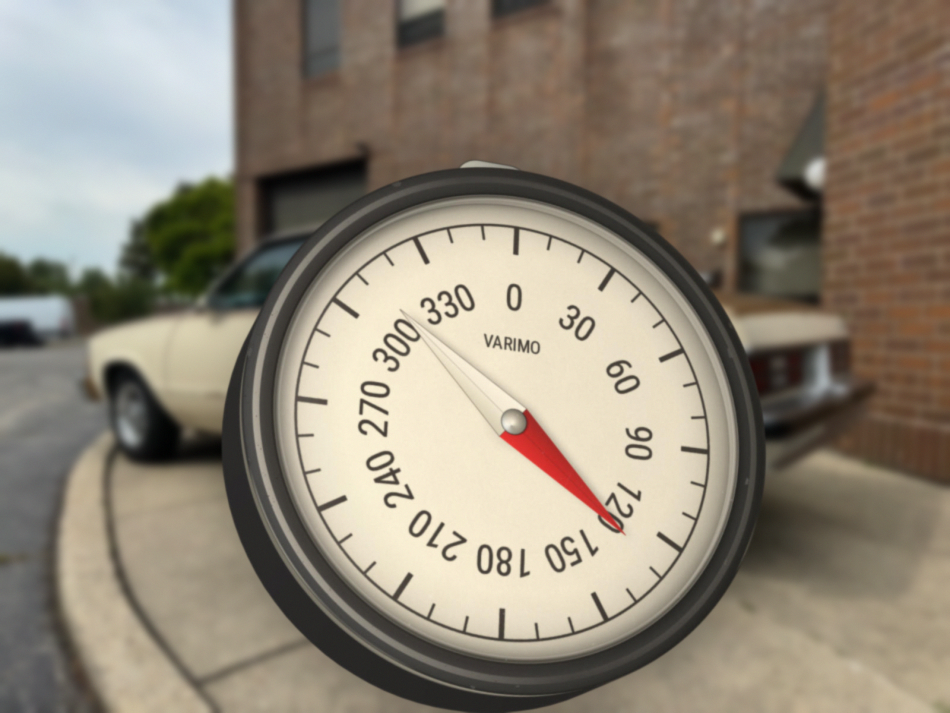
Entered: {"value": 130, "unit": "°"}
